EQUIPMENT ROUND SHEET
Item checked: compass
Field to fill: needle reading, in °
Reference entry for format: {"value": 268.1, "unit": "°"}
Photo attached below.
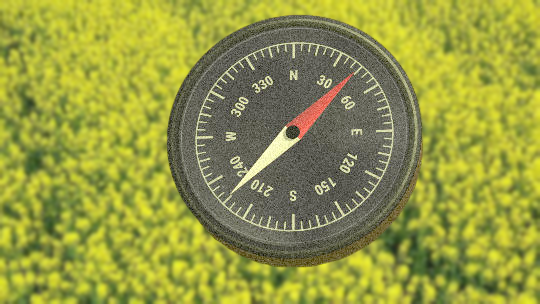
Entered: {"value": 45, "unit": "°"}
